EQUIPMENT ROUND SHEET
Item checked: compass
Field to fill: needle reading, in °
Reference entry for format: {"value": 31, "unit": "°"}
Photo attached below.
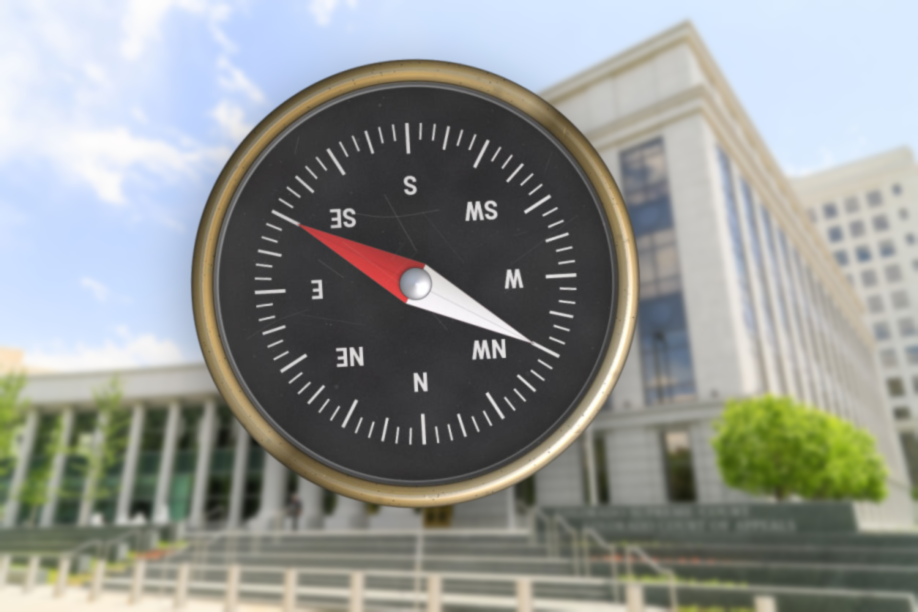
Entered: {"value": 120, "unit": "°"}
